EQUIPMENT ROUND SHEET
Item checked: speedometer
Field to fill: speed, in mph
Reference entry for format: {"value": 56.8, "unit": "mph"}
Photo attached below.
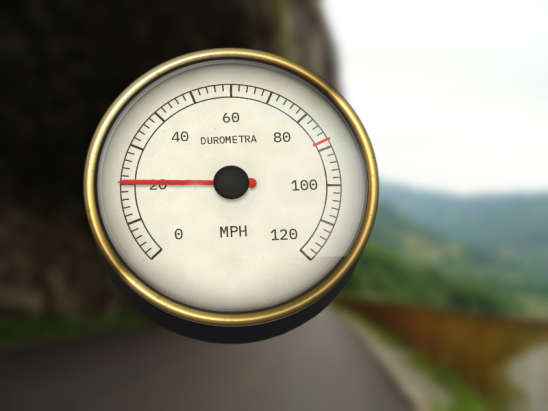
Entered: {"value": 20, "unit": "mph"}
